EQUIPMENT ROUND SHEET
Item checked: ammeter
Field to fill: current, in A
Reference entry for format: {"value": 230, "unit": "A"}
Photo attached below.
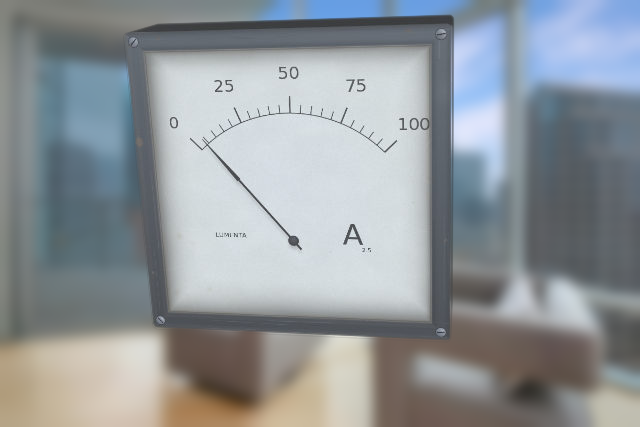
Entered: {"value": 5, "unit": "A"}
